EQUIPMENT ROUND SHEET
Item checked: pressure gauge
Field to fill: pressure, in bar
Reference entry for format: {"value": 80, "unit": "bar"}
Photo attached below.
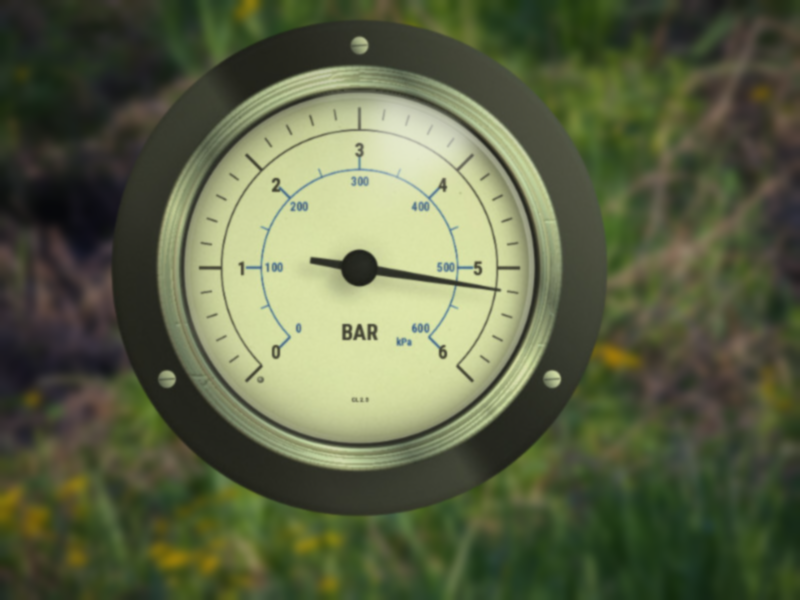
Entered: {"value": 5.2, "unit": "bar"}
